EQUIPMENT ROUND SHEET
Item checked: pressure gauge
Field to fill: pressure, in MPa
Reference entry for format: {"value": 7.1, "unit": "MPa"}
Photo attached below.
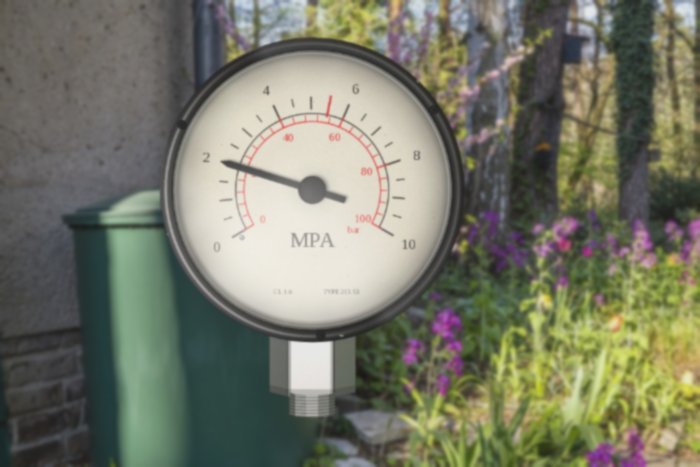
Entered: {"value": 2, "unit": "MPa"}
